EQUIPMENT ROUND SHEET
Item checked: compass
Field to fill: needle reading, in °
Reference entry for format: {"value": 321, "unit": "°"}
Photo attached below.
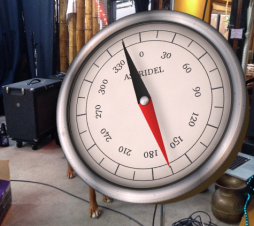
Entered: {"value": 165, "unit": "°"}
